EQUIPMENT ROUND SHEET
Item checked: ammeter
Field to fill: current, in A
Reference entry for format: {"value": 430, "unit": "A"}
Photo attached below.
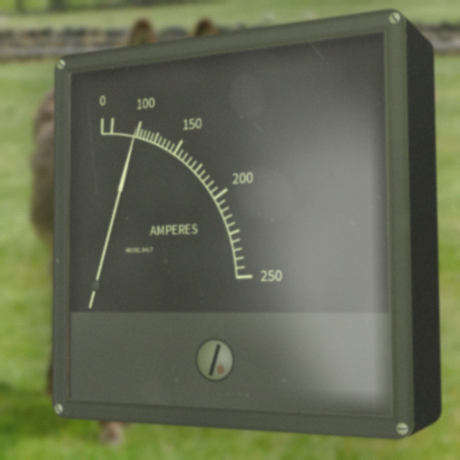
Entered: {"value": 100, "unit": "A"}
